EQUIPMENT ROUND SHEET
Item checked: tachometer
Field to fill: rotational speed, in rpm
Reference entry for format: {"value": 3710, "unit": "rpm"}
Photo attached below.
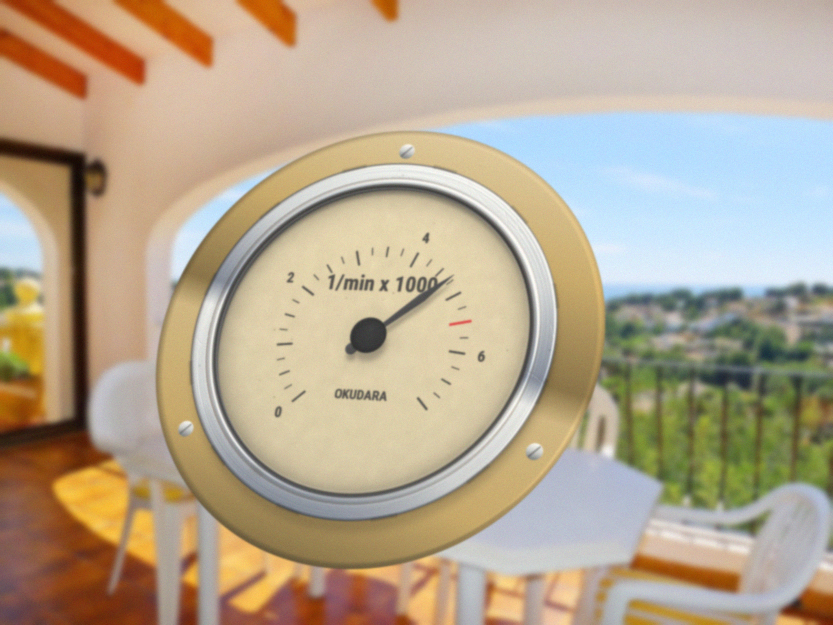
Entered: {"value": 4750, "unit": "rpm"}
